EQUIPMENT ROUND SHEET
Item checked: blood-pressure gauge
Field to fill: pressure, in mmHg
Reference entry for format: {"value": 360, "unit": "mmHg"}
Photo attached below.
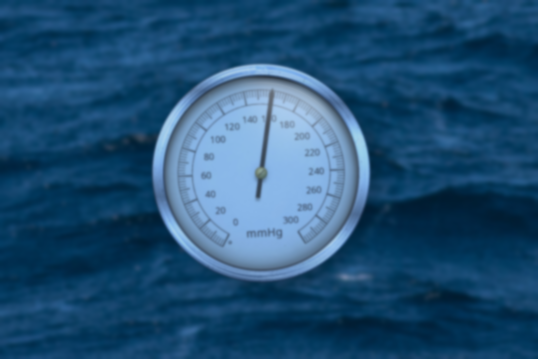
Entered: {"value": 160, "unit": "mmHg"}
